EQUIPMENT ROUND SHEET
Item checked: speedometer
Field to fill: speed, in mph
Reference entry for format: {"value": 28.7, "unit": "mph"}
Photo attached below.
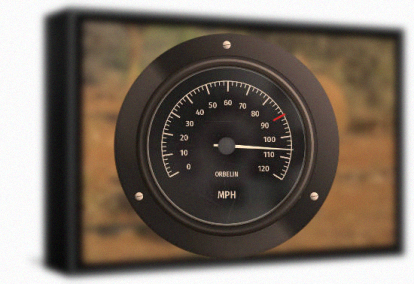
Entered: {"value": 106, "unit": "mph"}
